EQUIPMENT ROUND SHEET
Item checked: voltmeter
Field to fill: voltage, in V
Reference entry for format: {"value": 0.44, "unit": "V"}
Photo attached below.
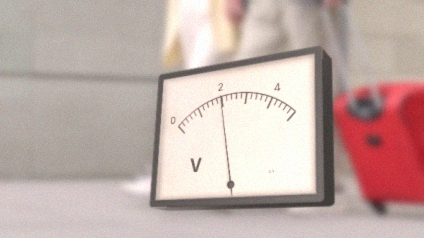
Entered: {"value": 2, "unit": "V"}
